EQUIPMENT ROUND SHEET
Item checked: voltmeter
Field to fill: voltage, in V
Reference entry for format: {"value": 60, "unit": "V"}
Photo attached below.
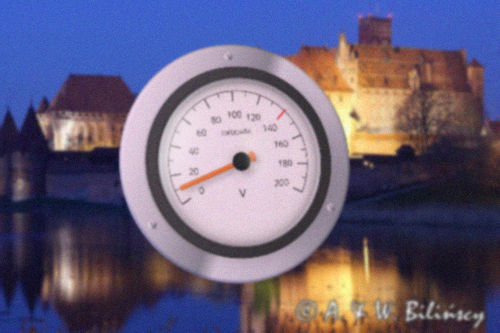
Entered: {"value": 10, "unit": "V"}
